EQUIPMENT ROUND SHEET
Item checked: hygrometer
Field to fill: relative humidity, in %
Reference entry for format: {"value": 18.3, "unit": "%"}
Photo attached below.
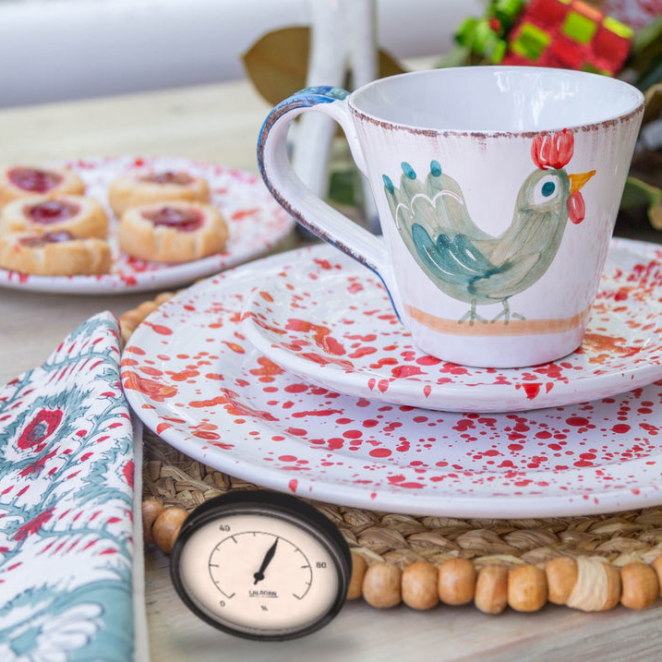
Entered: {"value": 60, "unit": "%"}
